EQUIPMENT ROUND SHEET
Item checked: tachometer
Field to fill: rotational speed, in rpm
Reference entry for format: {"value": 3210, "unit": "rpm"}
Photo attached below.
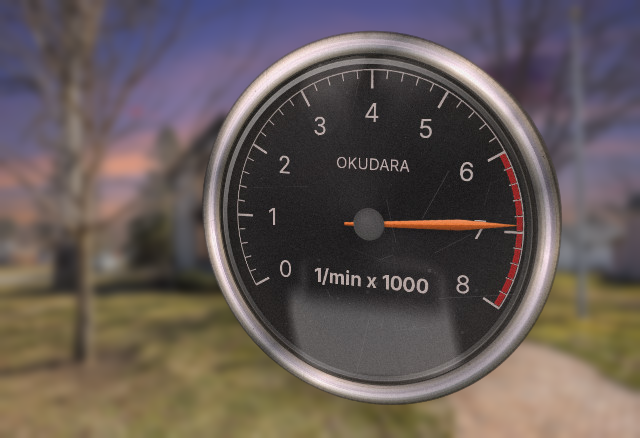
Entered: {"value": 6900, "unit": "rpm"}
